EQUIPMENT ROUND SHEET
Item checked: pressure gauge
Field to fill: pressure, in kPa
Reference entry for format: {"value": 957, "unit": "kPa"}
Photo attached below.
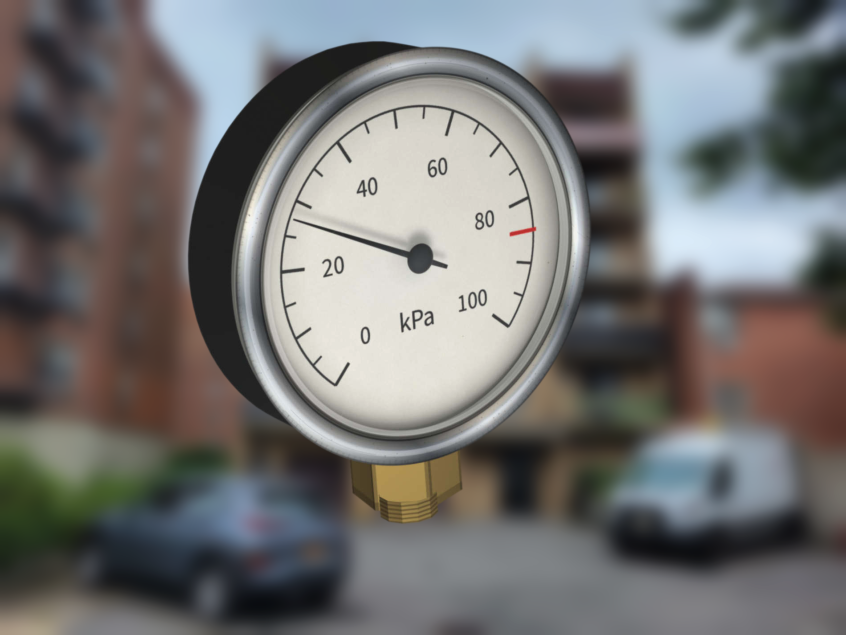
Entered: {"value": 27.5, "unit": "kPa"}
